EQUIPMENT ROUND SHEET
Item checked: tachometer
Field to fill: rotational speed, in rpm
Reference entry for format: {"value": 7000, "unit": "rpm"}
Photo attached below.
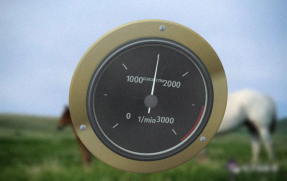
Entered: {"value": 1500, "unit": "rpm"}
